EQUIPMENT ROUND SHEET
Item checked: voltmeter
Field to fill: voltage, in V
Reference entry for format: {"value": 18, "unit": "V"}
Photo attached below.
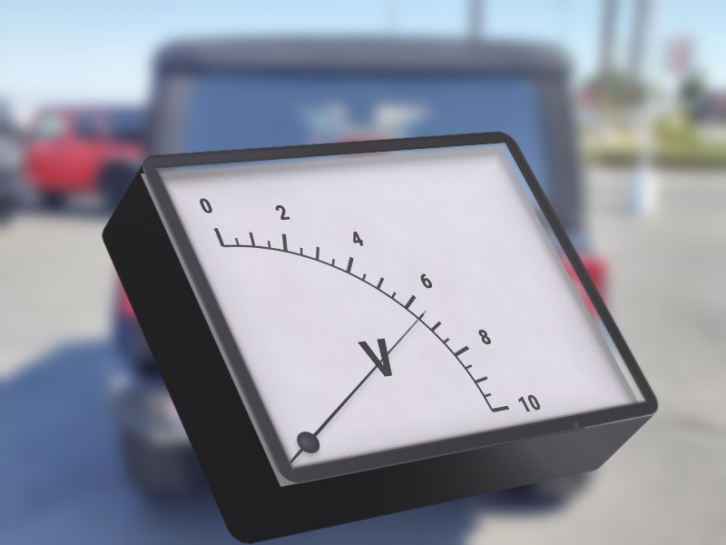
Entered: {"value": 6.5, "unit": "V"}
